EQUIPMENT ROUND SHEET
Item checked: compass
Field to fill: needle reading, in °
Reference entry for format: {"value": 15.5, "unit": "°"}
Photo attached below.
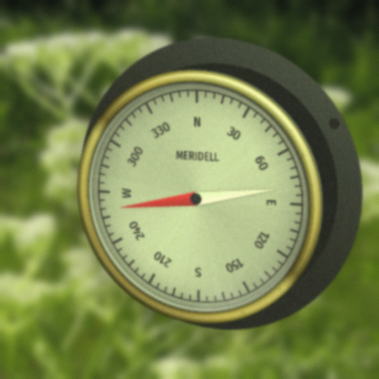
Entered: {"value": 260, "unit": "°"}
